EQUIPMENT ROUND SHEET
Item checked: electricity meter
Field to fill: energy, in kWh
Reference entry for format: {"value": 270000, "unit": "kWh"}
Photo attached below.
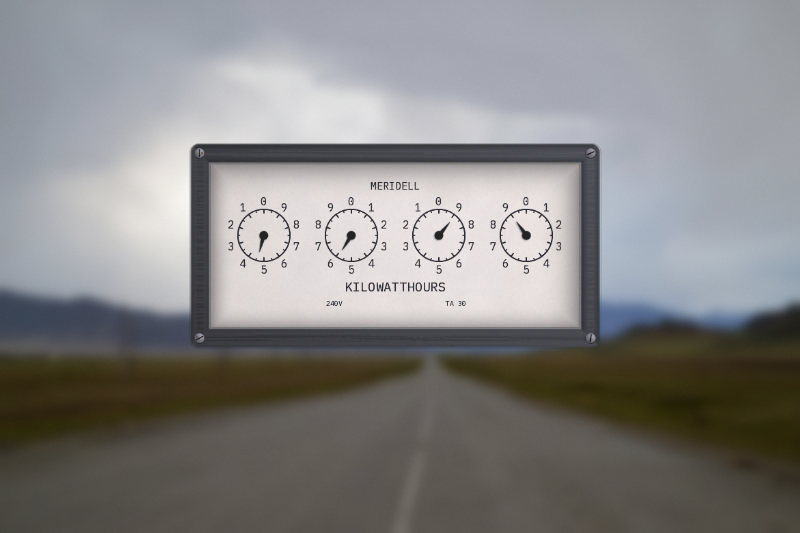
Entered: {"value": 4589, "unit": "kWh"}
